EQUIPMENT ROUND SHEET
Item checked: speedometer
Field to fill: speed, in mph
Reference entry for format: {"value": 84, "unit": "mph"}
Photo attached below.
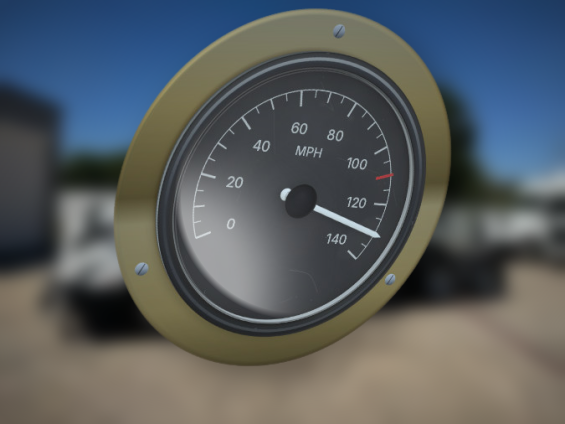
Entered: {"value": 130, "unit": "mph"}
